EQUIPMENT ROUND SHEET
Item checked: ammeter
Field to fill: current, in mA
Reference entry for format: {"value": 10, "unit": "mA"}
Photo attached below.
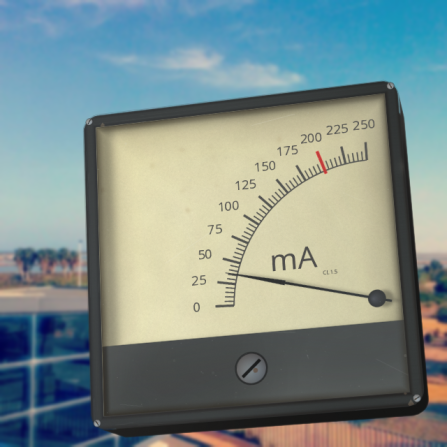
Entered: {"value": 35, "unit": "mA"}
